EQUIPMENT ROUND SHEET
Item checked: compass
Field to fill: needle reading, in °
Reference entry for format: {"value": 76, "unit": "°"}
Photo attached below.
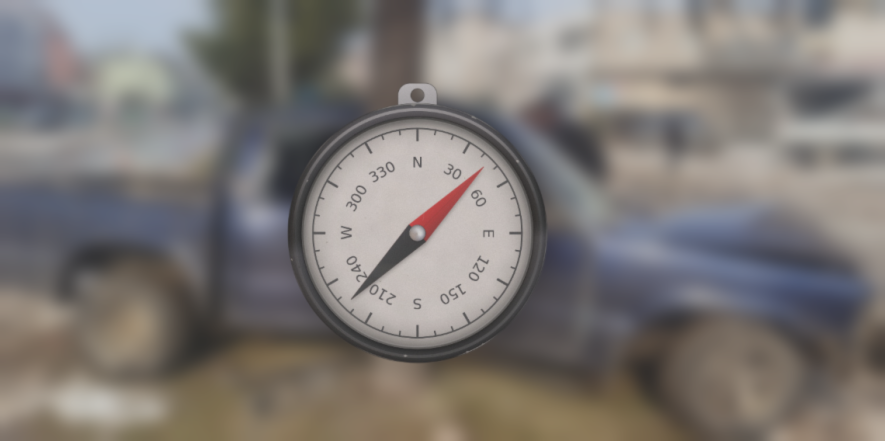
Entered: {"value": 45, "unit": "°"}
